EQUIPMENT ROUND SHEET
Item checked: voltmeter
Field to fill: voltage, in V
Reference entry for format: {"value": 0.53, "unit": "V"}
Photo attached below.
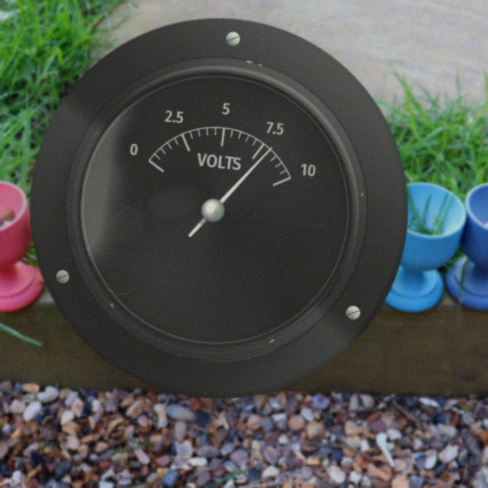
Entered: {"value": 8, "unit": "V"}
